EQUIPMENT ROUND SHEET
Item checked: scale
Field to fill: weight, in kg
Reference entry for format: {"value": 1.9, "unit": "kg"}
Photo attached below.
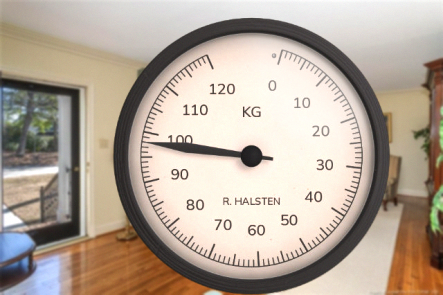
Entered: {"value": 98, "unit": "kg"}
